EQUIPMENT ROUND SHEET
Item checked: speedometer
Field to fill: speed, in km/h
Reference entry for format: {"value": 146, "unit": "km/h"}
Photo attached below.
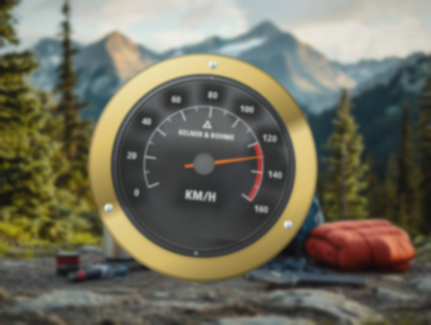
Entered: {"value": 130, "unit": "km/h"}
